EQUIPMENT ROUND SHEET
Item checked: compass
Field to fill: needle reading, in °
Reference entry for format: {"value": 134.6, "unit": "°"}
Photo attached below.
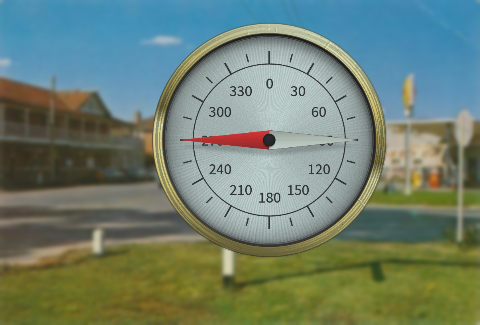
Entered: {"value": 270, "unit": "°"}
